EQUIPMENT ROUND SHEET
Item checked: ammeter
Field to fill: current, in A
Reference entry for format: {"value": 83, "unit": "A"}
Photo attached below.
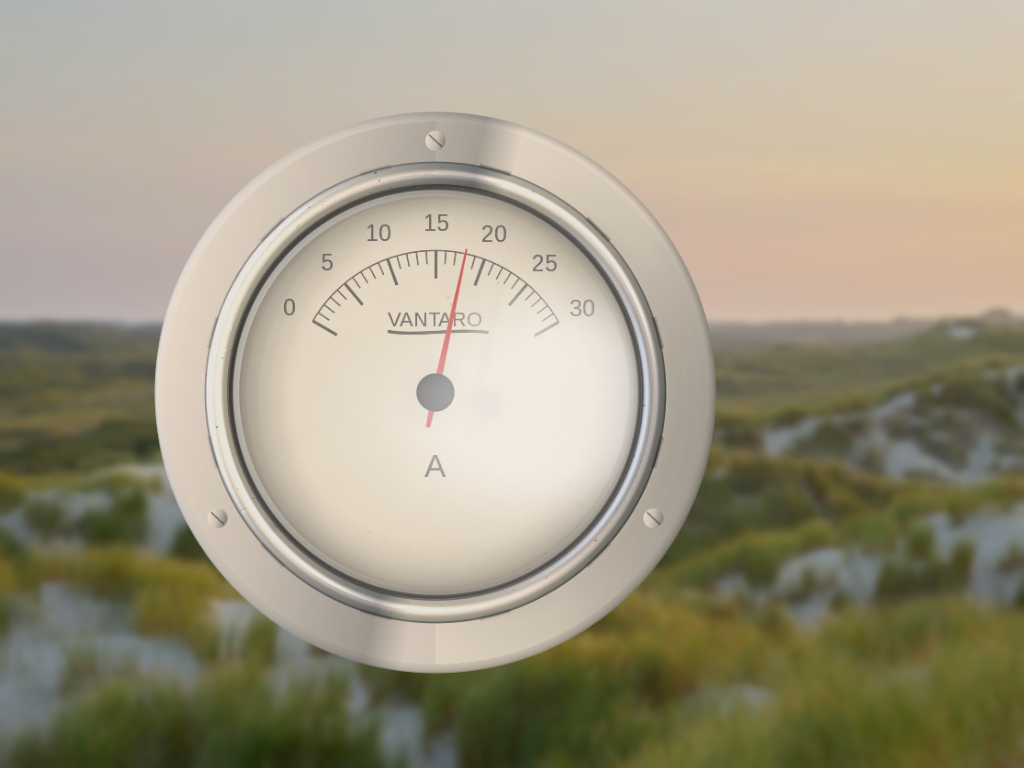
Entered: {"value": 18, "unit": "A"}
